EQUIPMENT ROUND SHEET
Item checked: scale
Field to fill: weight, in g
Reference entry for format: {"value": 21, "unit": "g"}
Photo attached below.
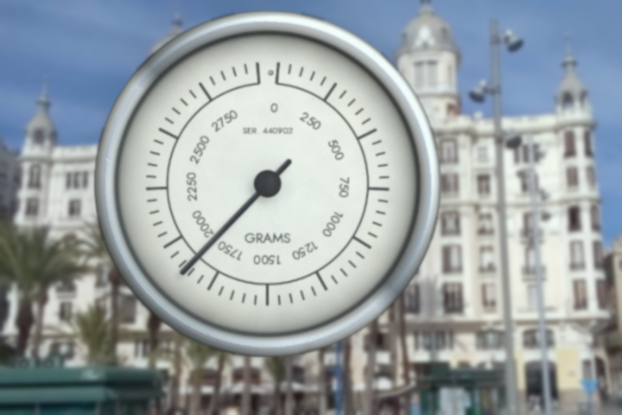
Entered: {"value": 1875, "unit": "g"}
